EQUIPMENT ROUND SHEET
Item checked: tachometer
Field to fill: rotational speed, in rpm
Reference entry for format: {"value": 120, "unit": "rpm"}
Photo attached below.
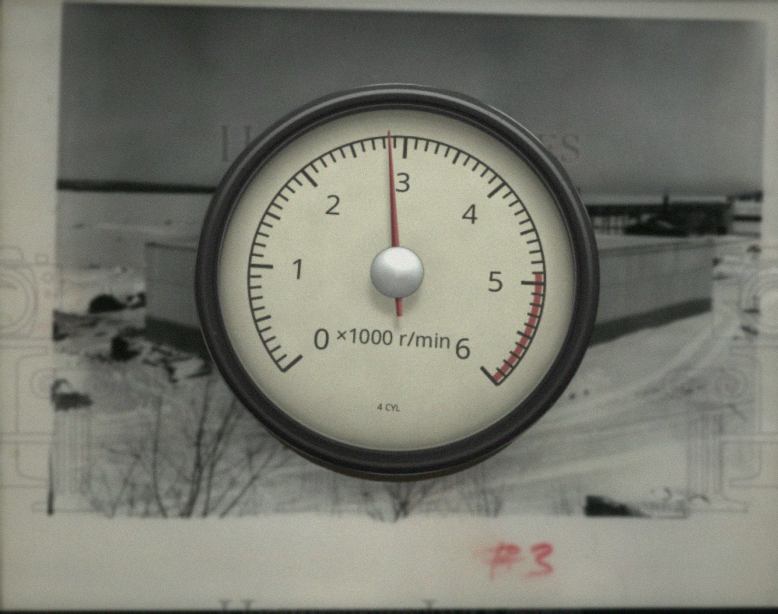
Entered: {"value": 2850, "unit": "rpm"}
